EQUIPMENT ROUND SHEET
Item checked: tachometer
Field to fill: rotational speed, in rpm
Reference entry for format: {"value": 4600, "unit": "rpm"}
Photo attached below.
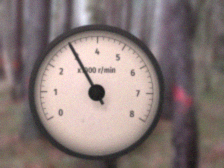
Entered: {"value": 3000, "unit": "rpm"}
